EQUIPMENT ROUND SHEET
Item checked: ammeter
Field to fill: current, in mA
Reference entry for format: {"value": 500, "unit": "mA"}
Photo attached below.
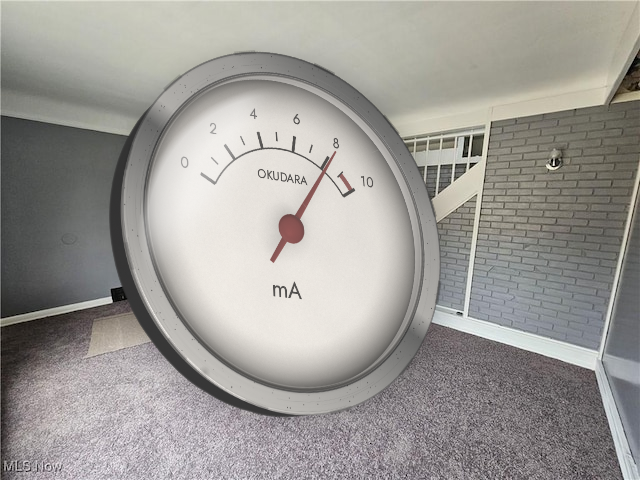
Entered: {"value": 8, "unit": "mA"}
